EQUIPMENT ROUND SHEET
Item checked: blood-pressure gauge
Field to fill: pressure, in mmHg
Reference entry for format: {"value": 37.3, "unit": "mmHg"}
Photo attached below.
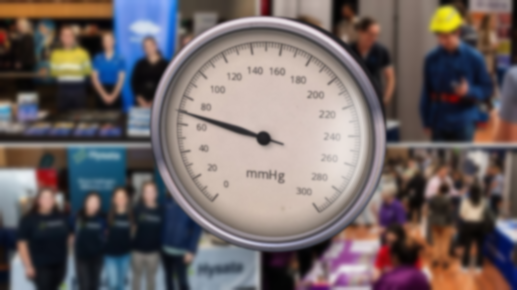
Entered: {"value": 70, "unit": "mmHg"}
